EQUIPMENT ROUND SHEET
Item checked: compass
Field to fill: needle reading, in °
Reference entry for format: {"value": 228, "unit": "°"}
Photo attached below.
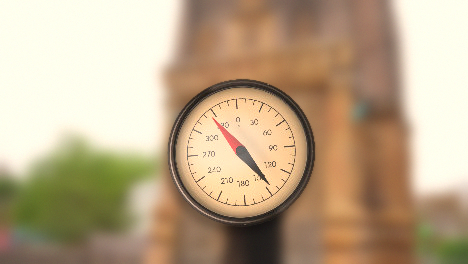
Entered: {"value": 325, "unit": "°"}
